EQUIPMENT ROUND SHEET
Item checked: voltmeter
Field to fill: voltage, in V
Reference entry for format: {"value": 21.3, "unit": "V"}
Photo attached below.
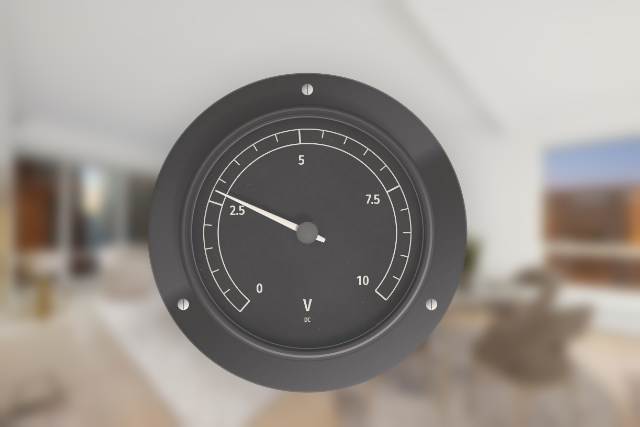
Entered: {"value": 2.75, "unit": "V"}
